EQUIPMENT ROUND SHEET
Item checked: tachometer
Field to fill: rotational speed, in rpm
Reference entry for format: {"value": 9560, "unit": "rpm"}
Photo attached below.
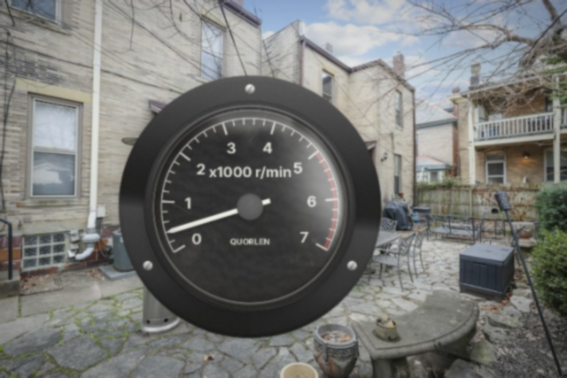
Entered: {"value": 400, "unit": "rpm"}
